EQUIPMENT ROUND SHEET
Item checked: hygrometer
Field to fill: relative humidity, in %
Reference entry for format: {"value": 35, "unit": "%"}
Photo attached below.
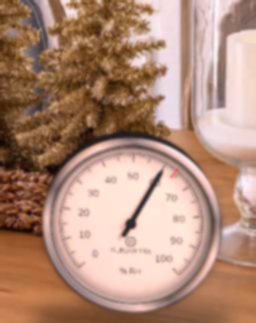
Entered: {"value": 60, "unit": "%"}
